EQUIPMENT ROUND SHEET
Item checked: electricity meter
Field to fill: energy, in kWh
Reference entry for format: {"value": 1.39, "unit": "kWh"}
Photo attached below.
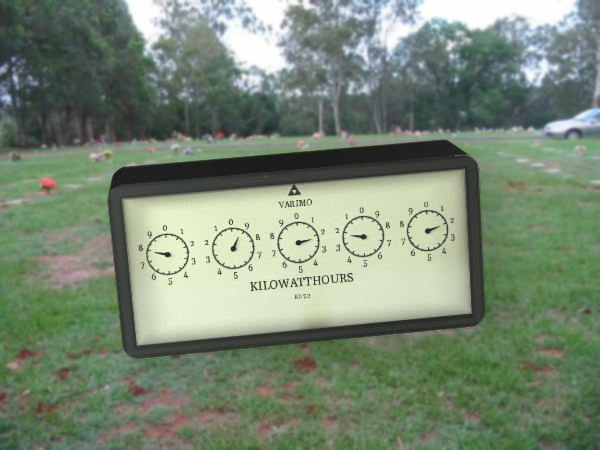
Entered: {"value": 79222, "unit": "kWh"}
